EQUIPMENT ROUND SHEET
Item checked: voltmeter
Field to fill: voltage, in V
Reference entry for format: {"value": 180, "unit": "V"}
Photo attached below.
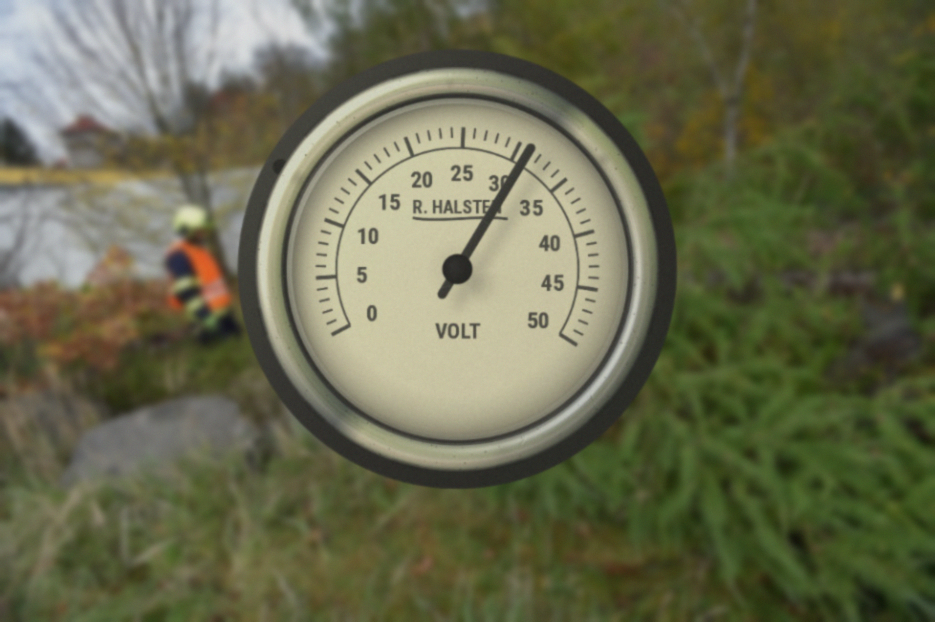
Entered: {"value": 31, "unit": "V"}
